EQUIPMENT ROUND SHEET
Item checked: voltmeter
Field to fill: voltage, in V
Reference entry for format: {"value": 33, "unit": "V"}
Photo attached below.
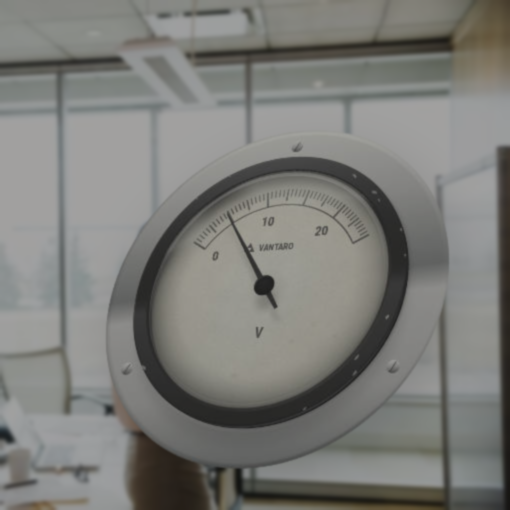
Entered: {"value": 5, "unit": "V"}
